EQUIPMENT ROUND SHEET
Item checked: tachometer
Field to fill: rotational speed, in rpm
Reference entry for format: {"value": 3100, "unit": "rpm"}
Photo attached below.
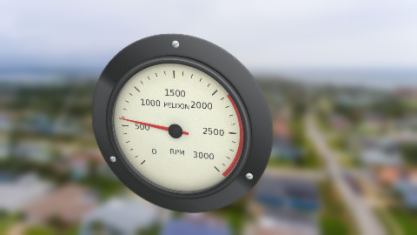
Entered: {"value": 600, "unit": "rpm"}
